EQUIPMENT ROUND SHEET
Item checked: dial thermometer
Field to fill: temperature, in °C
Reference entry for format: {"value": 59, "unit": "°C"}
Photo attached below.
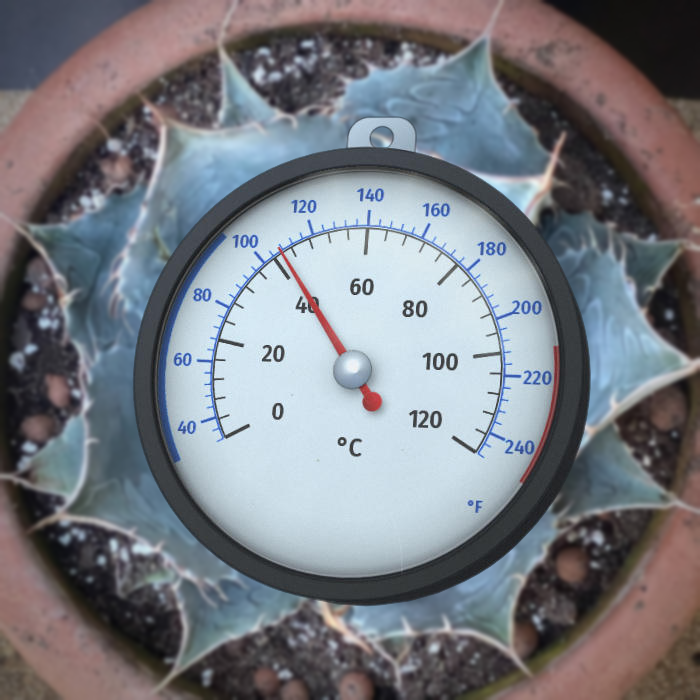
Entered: {"value": 42, "unit": "°C"}
